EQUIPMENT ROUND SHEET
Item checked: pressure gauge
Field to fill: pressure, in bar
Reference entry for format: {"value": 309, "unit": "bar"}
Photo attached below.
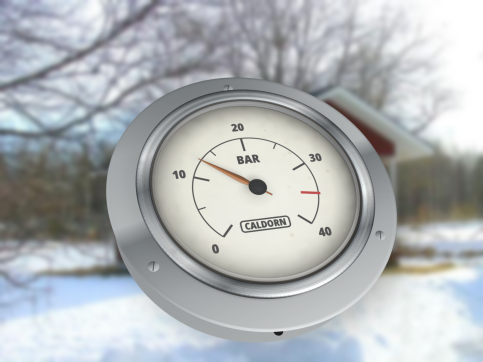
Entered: {"value": 12.5, "unit": "bar"}
